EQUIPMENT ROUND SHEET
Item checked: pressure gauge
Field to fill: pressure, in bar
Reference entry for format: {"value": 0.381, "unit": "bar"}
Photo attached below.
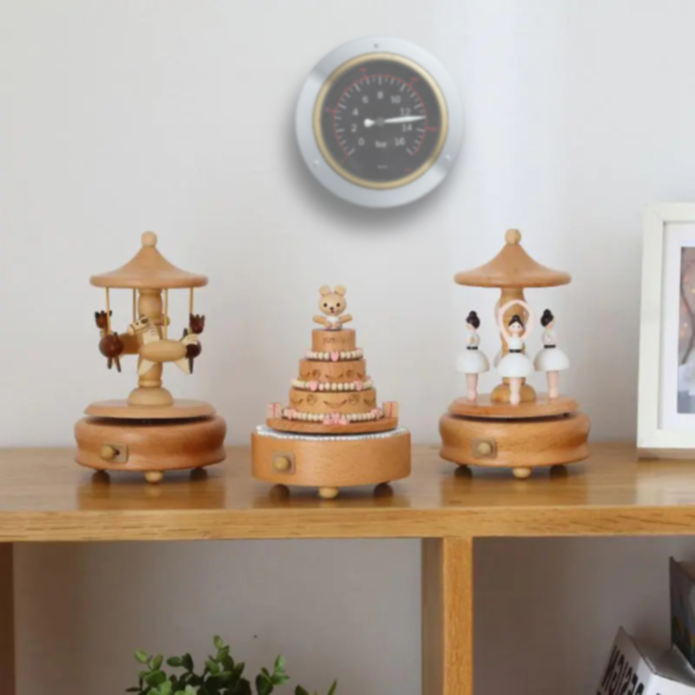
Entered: {"value": 13, "unit": "bar"}
